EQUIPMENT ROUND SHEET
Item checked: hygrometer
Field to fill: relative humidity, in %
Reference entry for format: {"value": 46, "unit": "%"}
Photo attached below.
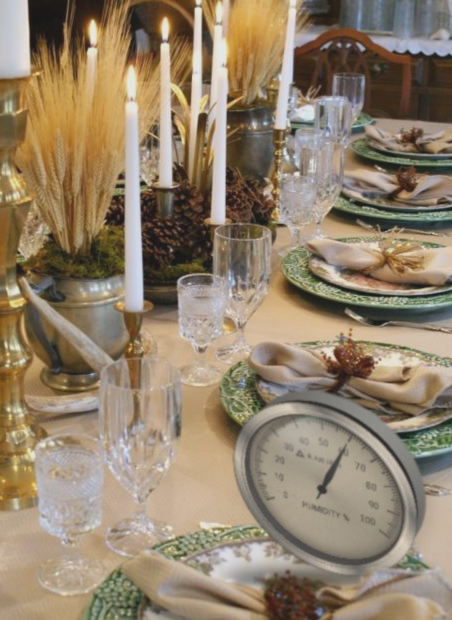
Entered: {"value": 60, "unit": "%"}
